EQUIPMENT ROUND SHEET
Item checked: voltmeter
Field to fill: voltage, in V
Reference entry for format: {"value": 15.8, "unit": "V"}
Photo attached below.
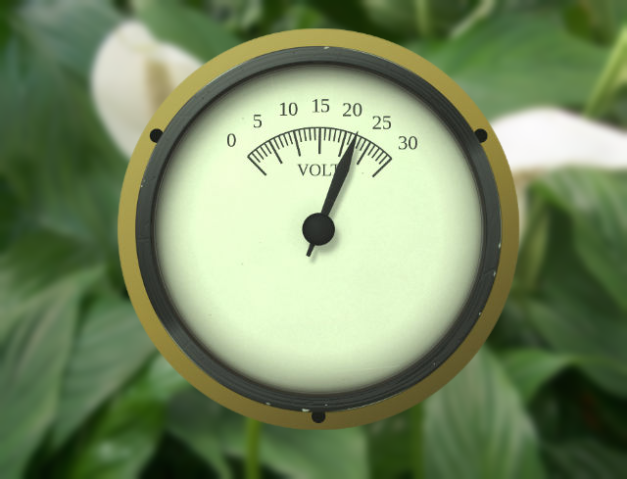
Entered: {"value": 22, "unit": "V"}
